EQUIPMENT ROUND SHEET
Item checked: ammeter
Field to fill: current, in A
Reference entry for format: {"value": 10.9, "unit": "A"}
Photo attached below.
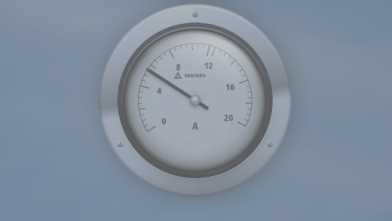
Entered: {"value": 5.5, "unit": "A"}
